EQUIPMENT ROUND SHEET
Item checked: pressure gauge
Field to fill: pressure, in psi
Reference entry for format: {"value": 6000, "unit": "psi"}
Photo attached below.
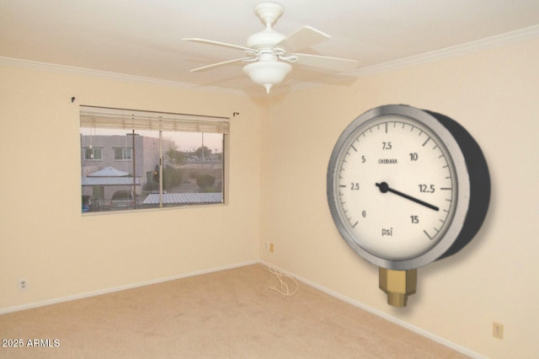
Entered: {"value": 13.5, "unit": "psi"}
